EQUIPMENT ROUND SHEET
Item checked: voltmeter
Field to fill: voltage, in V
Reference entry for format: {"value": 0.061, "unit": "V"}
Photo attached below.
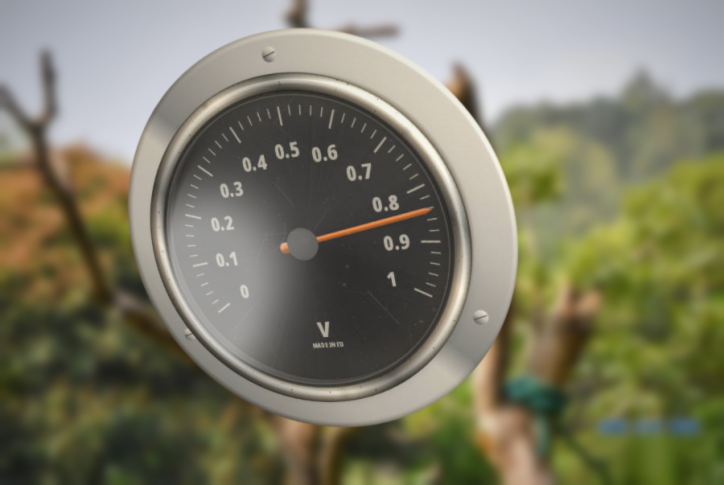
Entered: {"value": 0.84, "unit": "V"}
